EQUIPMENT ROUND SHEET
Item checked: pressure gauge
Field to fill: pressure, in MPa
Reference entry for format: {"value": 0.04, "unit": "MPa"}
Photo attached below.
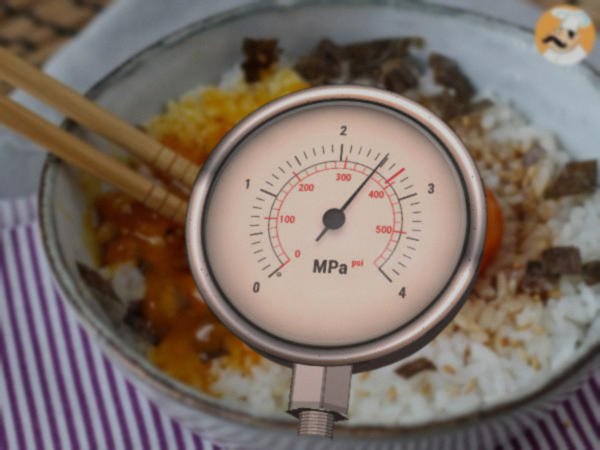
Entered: {"value": 2.5, "unit": "MPa"}
